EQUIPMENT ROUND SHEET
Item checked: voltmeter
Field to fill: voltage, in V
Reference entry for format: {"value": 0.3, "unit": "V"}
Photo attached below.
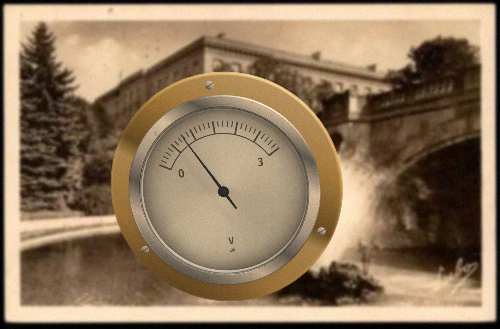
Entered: {"value": 0.8, "unit": "V"}
